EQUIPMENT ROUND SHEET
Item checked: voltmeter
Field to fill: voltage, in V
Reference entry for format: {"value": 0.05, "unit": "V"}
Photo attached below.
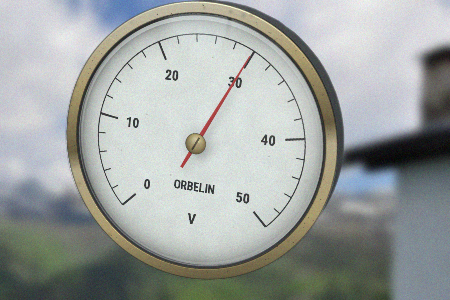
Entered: {"value": 30, "unit": "V"}
